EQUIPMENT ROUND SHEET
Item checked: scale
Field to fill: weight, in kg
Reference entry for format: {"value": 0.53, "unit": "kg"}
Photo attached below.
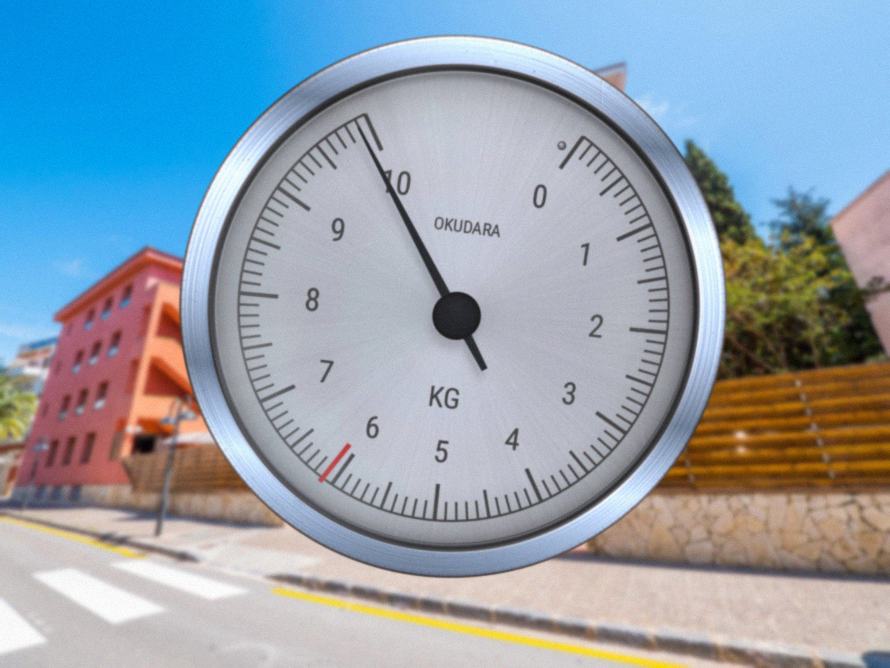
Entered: {"value": 9.9, "unit": "kg"}
